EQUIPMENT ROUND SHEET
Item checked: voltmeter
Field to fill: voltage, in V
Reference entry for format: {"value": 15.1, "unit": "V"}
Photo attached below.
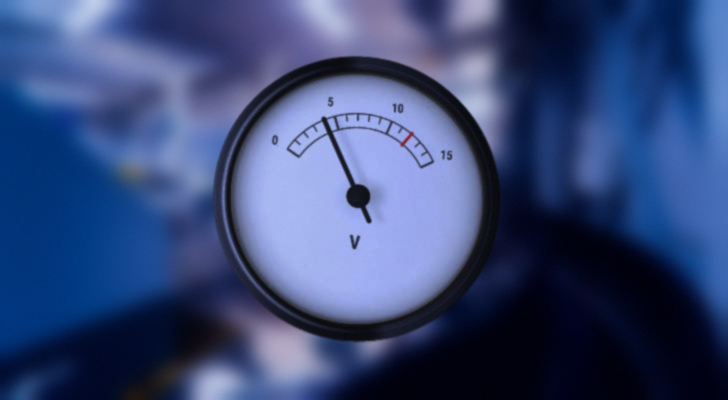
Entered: {"value": 4, "unit": "V"}
